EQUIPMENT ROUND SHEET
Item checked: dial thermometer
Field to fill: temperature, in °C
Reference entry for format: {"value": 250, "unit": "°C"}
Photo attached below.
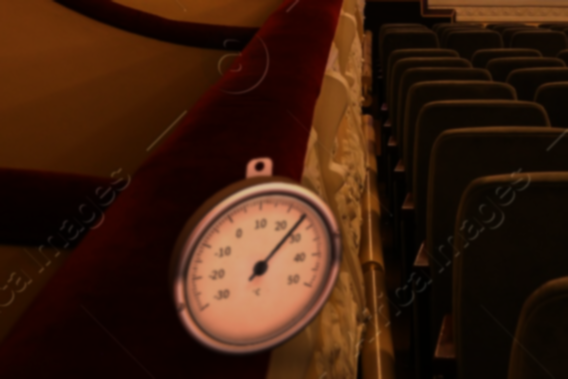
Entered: {"value": 25, "unit": "°C"}
